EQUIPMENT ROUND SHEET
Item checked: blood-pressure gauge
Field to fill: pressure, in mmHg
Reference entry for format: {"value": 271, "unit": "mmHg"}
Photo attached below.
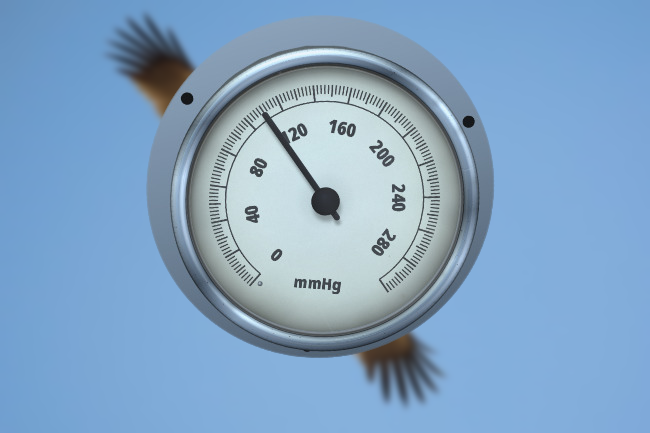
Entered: {"value": 110, "unit": "mmHg"}
